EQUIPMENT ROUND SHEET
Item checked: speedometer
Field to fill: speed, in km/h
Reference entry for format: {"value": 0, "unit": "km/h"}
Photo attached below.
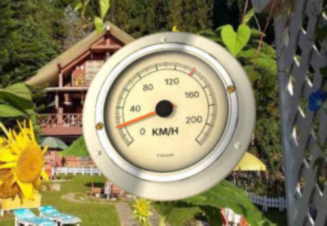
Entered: {"value": 20, "unit": "km/h"}
